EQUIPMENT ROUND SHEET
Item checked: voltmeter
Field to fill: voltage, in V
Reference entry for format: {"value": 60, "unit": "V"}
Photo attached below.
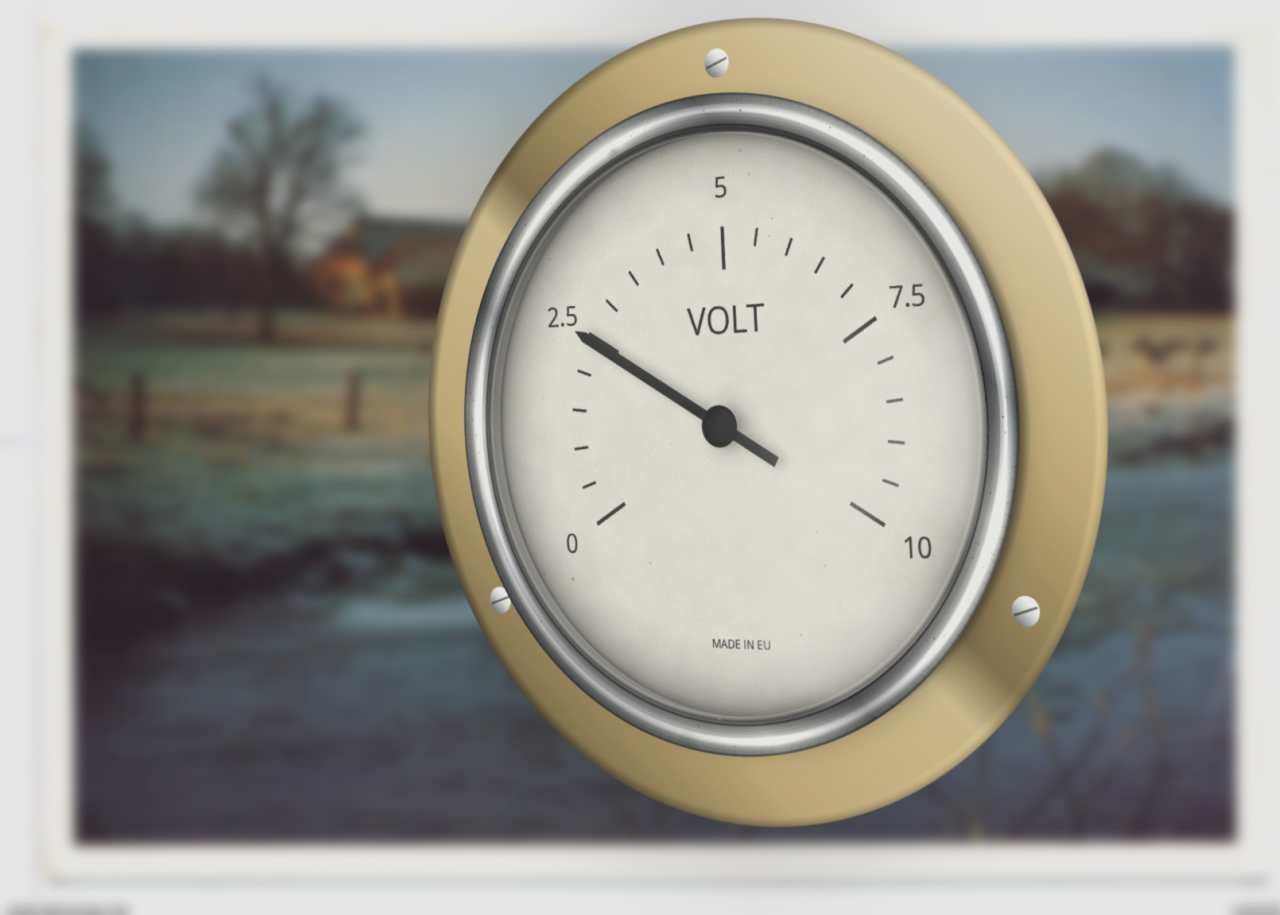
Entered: {"value": 2.5, "unit": "V"}
